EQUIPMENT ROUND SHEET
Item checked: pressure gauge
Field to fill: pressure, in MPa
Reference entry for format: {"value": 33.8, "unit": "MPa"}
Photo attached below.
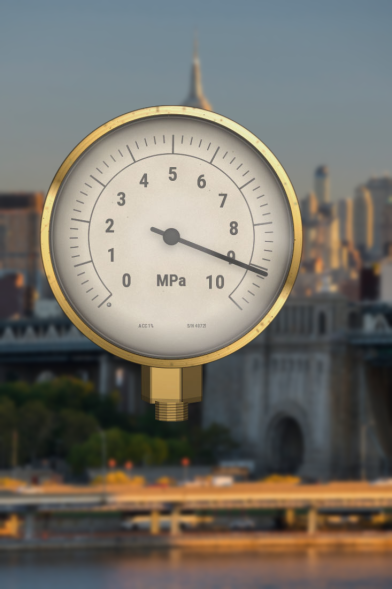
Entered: {"value": 9.1, "unit": "MPa"}
